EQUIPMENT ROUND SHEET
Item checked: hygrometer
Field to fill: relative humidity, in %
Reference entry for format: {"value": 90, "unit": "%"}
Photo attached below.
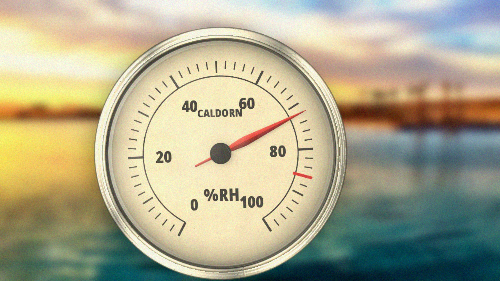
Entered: {"value": 72, "unit": "%"}
